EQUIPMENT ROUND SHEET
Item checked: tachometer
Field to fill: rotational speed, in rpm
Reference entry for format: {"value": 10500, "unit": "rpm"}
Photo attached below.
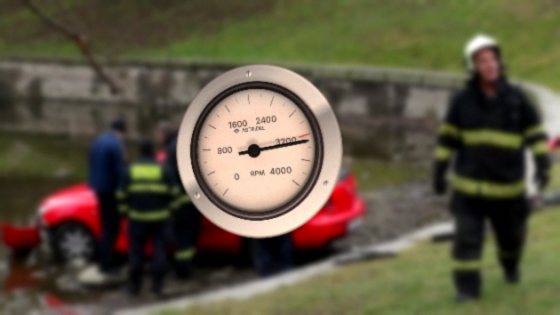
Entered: {"value": 3300, "unit": "rpm"}
